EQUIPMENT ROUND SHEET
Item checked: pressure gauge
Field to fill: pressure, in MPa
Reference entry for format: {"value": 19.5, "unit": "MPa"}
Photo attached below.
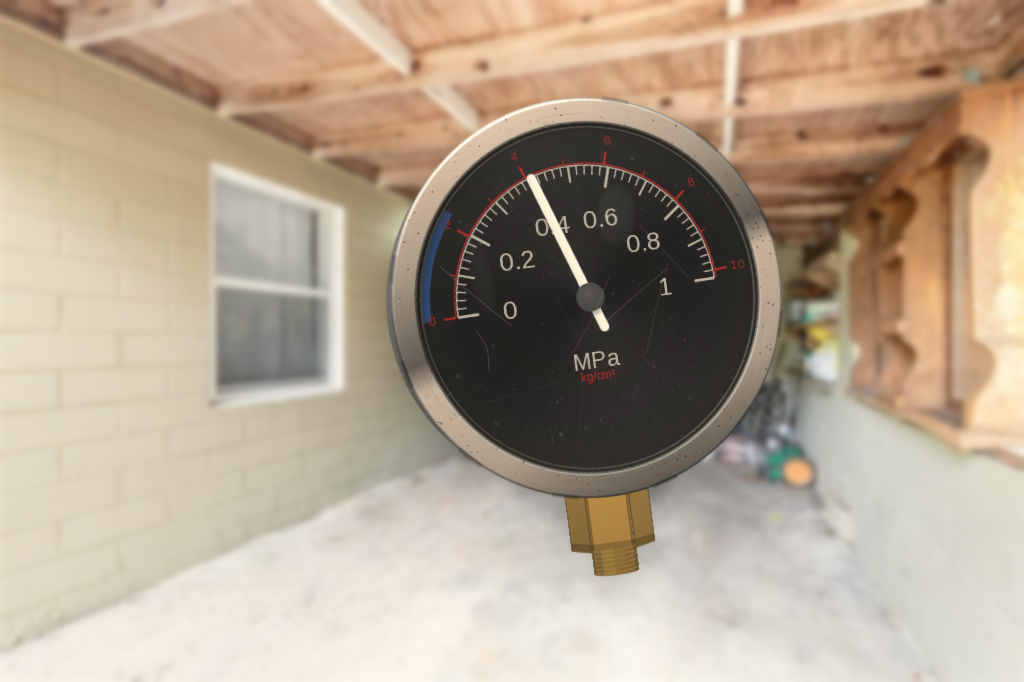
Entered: {"value": 0.4, "unit": "MPa"}
